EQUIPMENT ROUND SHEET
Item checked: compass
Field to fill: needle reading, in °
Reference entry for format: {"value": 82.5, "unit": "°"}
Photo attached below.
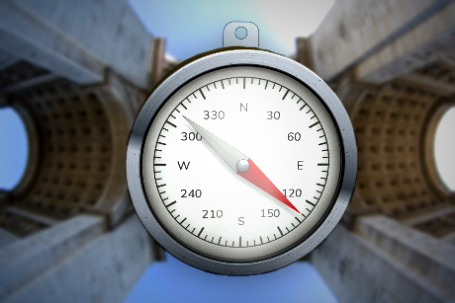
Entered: {"value": 130, "unit": "°"}
